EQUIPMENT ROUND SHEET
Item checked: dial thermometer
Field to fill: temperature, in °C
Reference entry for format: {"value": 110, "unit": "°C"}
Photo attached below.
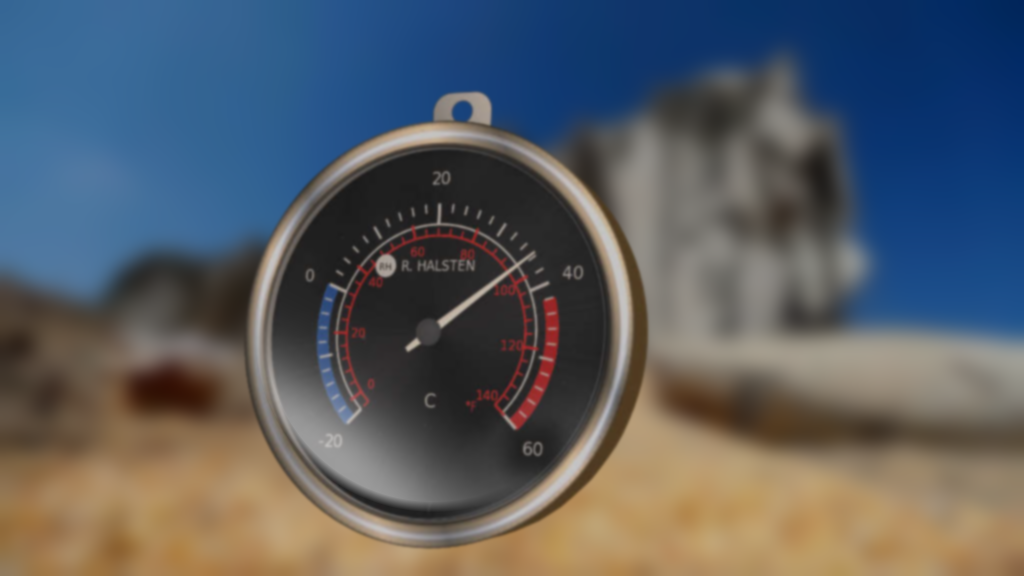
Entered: {"value": 36, "unit": "°C"}
